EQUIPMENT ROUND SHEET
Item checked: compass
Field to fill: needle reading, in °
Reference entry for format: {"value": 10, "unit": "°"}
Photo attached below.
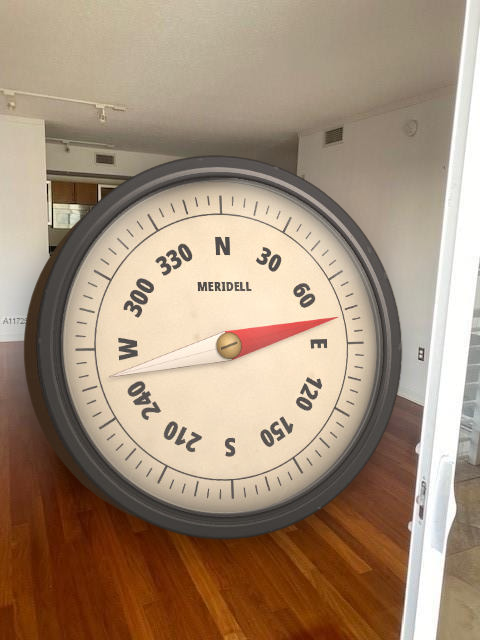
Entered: {"value": 77.5, "unit": "°"}
